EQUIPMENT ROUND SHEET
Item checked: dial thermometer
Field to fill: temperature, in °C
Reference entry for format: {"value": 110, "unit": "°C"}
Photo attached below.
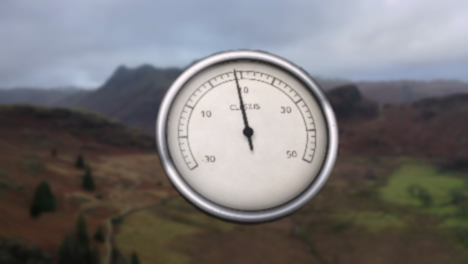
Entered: {"value": 8, "unit": "°C"}
